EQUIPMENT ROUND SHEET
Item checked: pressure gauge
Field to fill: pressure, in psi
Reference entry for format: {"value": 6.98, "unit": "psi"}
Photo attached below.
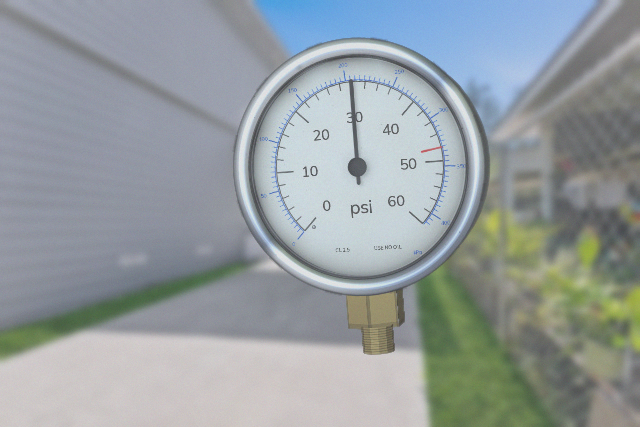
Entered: {"value": 30, "unit": "psi"}
